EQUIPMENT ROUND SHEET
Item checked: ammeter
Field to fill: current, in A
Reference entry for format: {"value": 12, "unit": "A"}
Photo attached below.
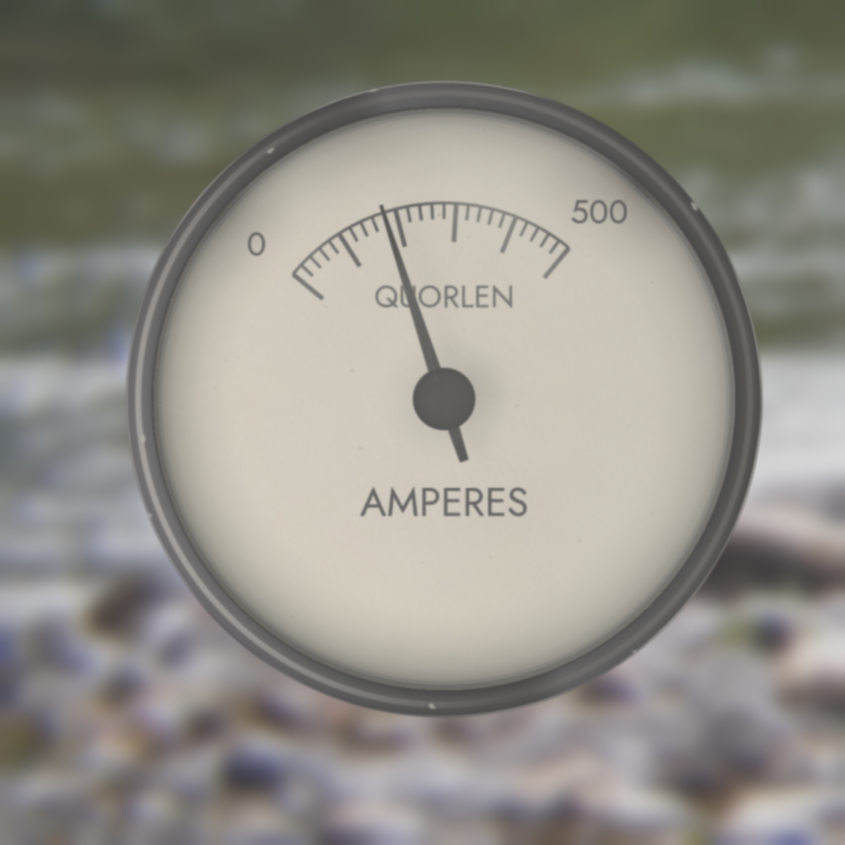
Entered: {"value": 180, "unit": "A"}
